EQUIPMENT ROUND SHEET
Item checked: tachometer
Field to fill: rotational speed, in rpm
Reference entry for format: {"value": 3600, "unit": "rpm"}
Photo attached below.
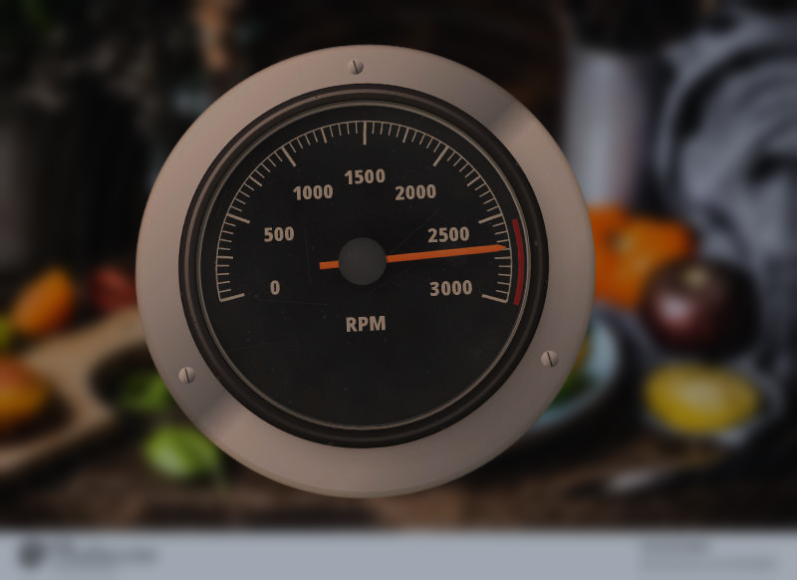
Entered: {"value": 2700, "unit": "rpm"}
